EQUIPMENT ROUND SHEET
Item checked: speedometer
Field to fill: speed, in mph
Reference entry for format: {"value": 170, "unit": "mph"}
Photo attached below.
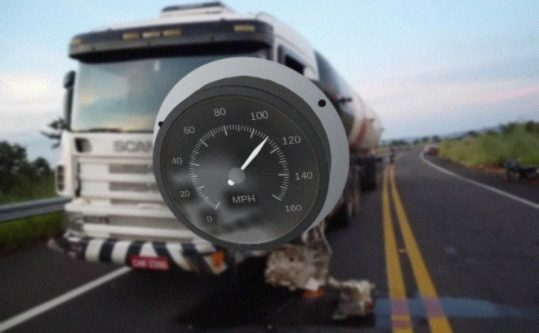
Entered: {"value": 110, "unit": "mph"}
